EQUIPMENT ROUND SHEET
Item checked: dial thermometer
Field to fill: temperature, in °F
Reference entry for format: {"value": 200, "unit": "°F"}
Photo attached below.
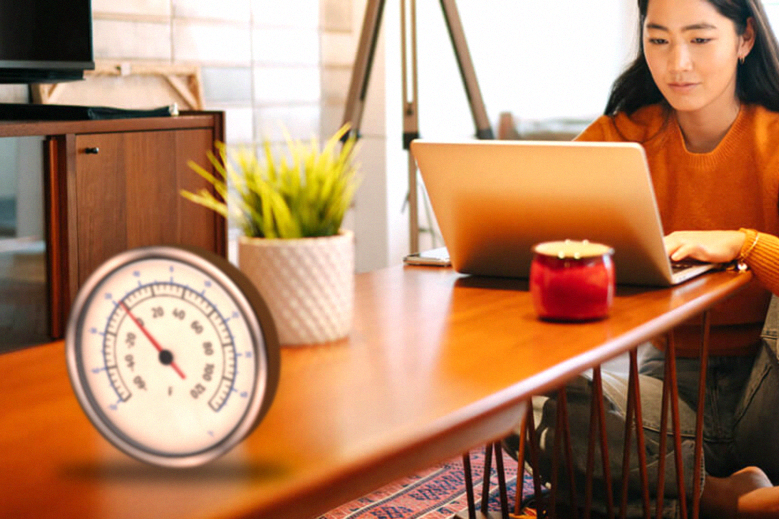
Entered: {"value": 0, "unit": "°F"}
